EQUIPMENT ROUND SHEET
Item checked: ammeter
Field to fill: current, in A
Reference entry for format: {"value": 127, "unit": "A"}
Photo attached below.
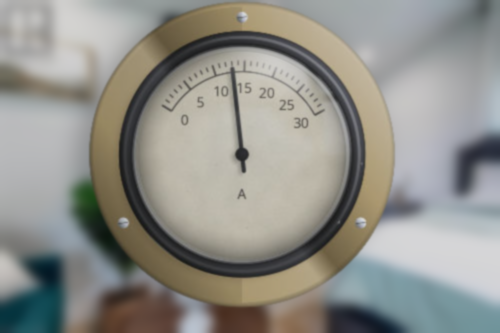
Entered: {"value": 13, "unit": "A"}
